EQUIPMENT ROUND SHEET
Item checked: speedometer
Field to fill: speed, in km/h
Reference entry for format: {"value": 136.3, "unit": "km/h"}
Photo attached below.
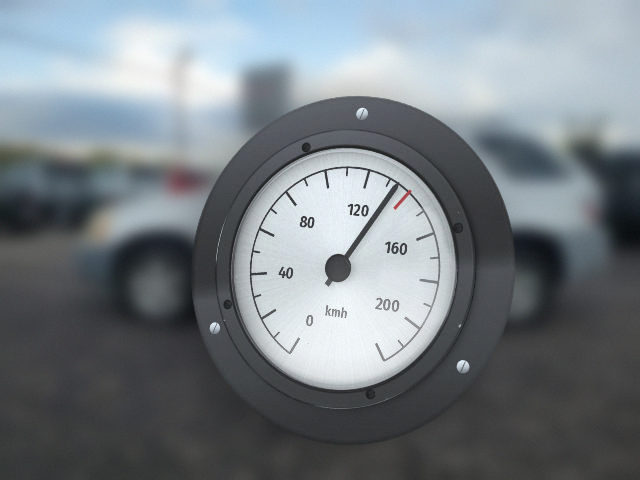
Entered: {"value": 135, "unit": "km/h"}
